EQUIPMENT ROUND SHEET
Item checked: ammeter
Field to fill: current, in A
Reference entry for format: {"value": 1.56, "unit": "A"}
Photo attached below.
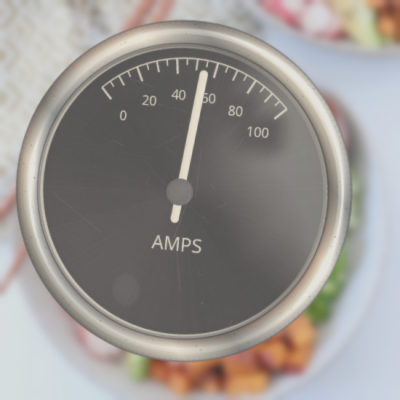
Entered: {"value": 55, "unit": "A"}
